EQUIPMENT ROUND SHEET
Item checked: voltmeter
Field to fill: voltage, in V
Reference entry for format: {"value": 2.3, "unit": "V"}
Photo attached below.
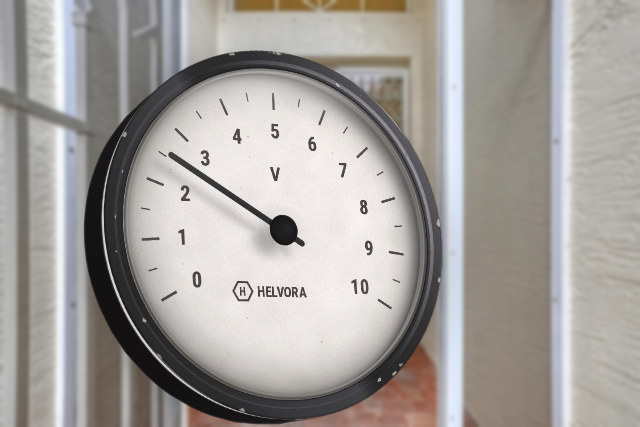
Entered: {"value": 2.5, "unit": "V"}
